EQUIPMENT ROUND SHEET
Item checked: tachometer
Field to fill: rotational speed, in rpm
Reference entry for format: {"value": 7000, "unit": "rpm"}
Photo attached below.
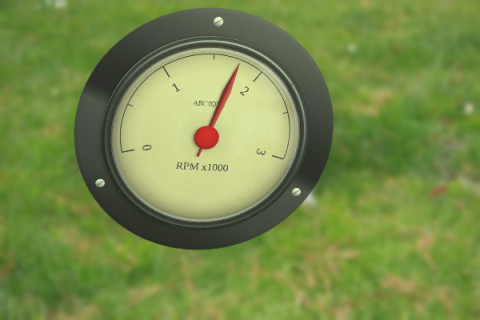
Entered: {"value": 1750, "unit": "rpm"}
